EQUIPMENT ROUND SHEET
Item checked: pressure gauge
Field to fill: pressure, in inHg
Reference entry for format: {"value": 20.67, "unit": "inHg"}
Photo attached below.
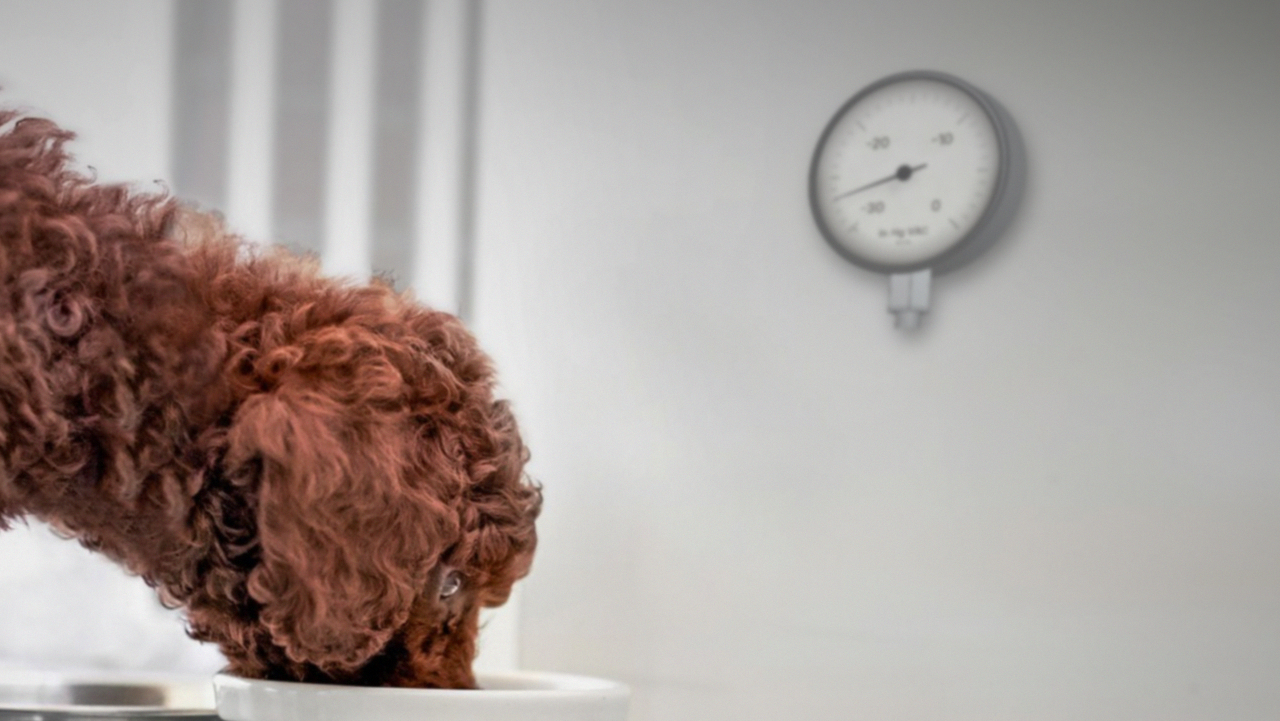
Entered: {"value": -27, "unit": "inHg"}
